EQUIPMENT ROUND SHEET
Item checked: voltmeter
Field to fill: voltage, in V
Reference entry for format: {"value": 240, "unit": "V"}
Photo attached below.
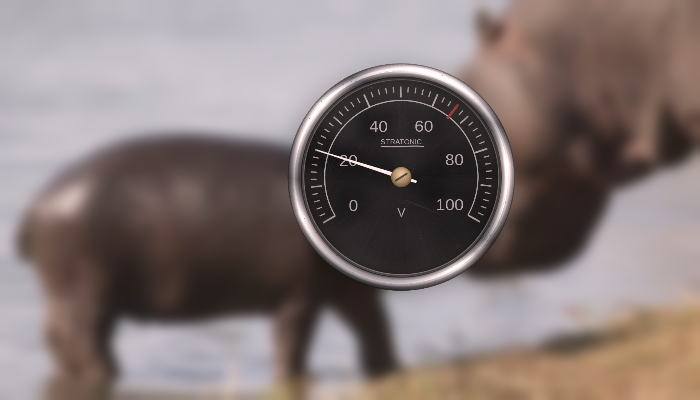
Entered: {"value": 20, "unit": "V"}
